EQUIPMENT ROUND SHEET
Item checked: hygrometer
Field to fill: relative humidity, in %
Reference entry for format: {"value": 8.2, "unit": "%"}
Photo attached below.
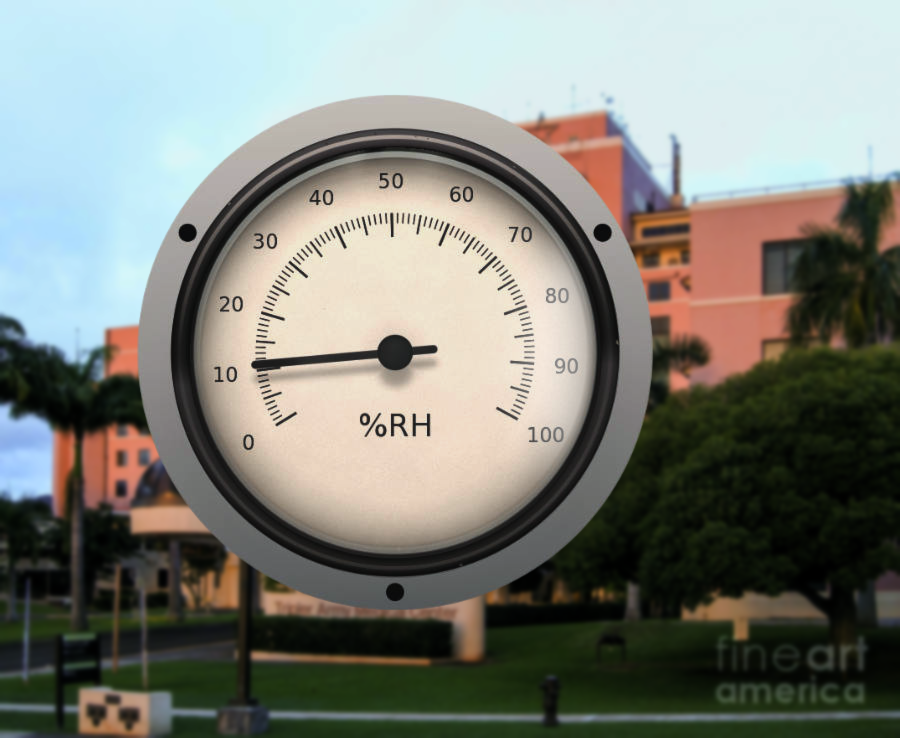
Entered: {"value": 11, "unit": "%"}
